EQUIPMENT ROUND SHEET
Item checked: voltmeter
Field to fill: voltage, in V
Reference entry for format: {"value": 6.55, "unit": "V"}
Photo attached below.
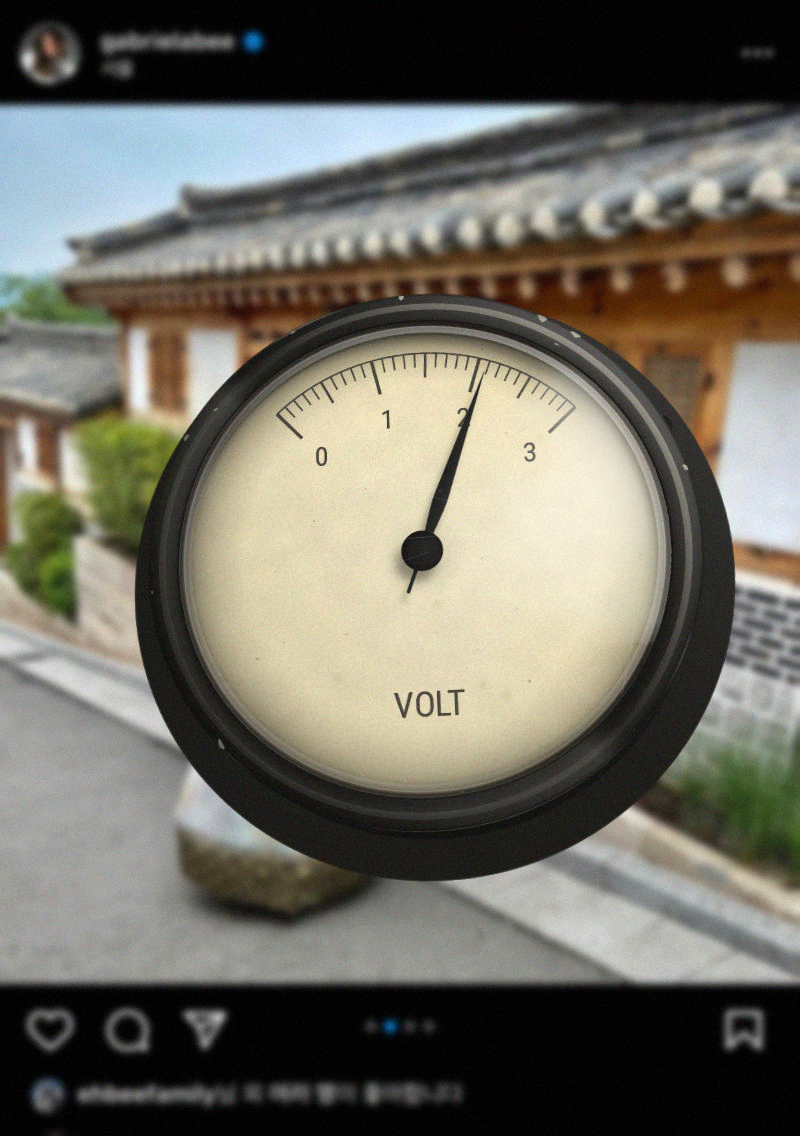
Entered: {"value": 2.1, "unit": "V"}
